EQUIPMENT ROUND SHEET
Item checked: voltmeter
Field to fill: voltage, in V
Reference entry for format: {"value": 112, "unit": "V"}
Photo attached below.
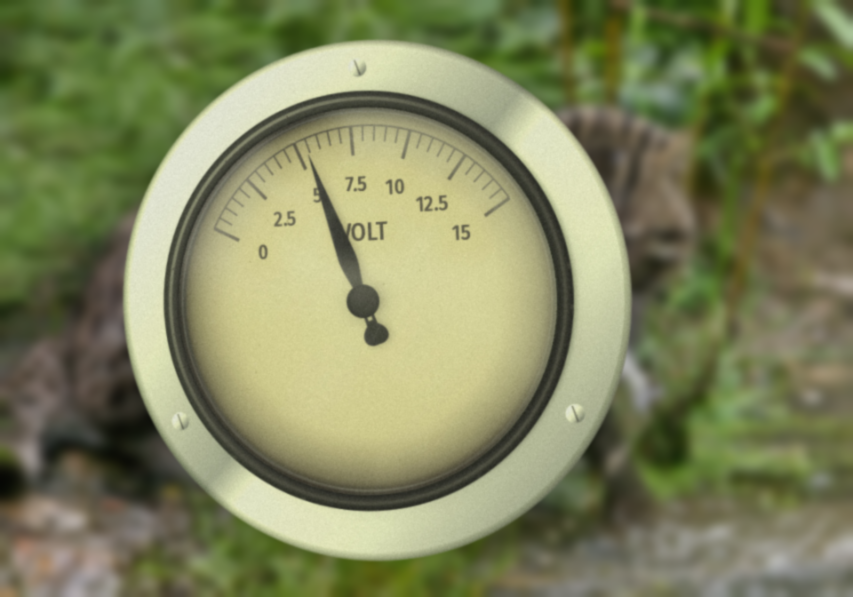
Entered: {"value": 5.5, "unit": "V"}
